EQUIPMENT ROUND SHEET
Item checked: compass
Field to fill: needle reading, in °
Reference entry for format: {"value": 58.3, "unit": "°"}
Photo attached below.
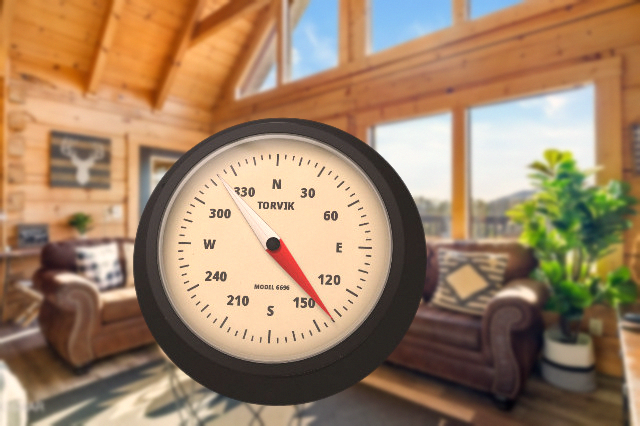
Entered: {"value": 140, "unit": "°"}
